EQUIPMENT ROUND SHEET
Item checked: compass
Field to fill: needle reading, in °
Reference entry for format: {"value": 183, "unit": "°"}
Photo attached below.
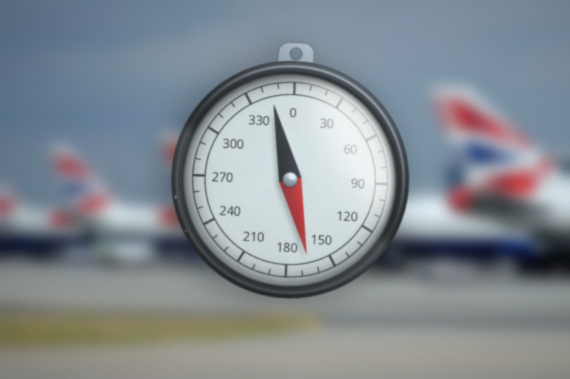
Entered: {"value": 165, "unit": "°"}
